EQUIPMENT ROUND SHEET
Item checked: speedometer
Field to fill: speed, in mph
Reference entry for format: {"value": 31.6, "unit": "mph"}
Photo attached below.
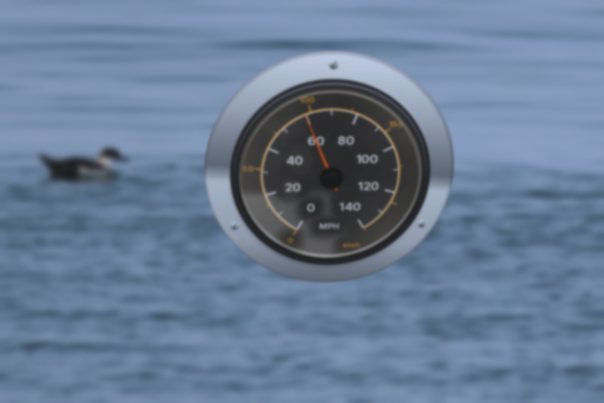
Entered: {"value": 60, "unit": "mph"}
